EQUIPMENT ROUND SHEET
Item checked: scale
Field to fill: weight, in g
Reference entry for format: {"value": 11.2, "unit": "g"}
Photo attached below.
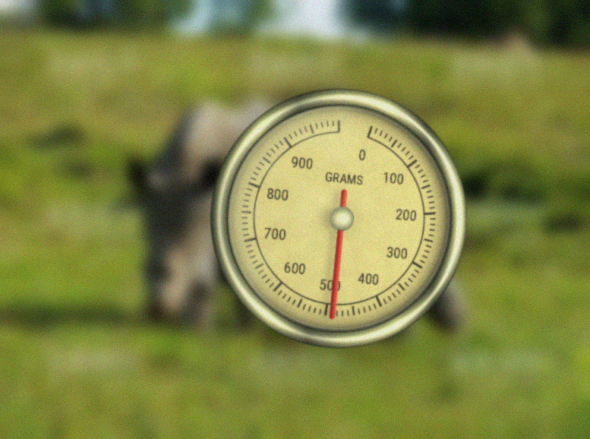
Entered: {"value": 490, "unit": "g"}
